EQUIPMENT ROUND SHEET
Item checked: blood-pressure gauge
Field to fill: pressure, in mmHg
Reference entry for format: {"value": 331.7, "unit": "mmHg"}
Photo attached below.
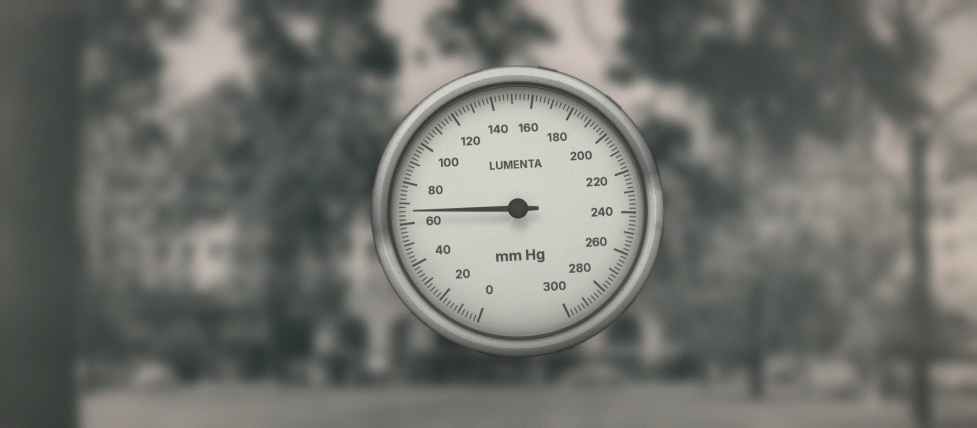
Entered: {"value": 66, "unit": "mmHg"}
